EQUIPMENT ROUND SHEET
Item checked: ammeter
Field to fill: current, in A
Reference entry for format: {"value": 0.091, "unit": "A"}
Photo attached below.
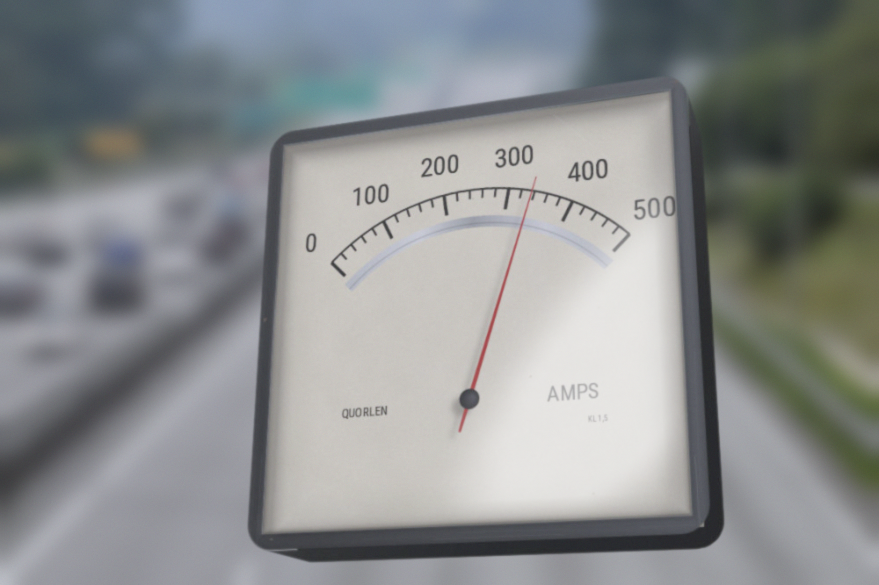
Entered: {"value": 340, "unit": "A"}
